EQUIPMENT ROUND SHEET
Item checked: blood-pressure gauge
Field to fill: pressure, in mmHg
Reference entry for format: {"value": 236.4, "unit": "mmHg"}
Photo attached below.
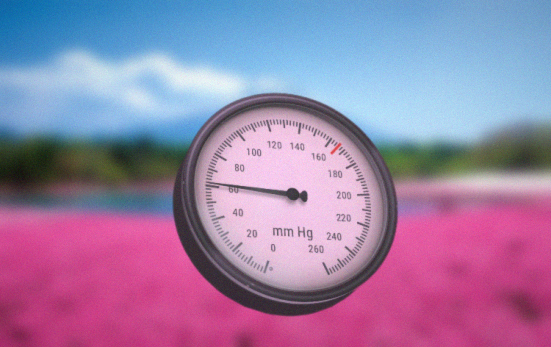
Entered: {"value": 60, "unit": "mmHg"}
